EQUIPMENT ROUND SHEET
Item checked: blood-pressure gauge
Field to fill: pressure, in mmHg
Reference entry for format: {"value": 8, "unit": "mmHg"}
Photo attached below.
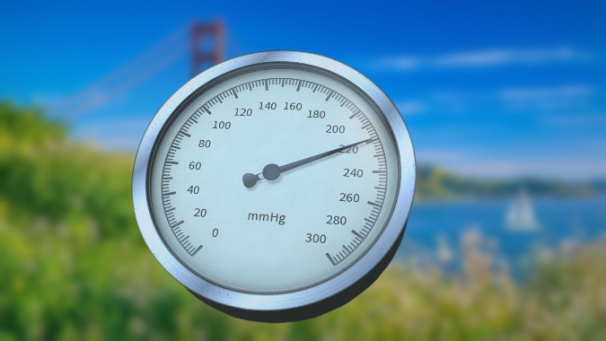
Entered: {"value": 220, "unit": "mmHg"}
